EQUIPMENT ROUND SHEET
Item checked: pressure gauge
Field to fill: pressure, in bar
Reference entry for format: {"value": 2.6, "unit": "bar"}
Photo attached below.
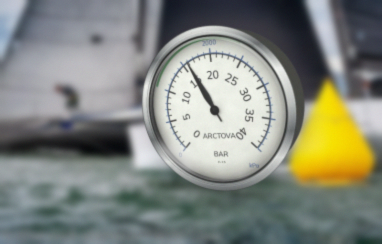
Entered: {"value": 16, "unit": "bar"}
